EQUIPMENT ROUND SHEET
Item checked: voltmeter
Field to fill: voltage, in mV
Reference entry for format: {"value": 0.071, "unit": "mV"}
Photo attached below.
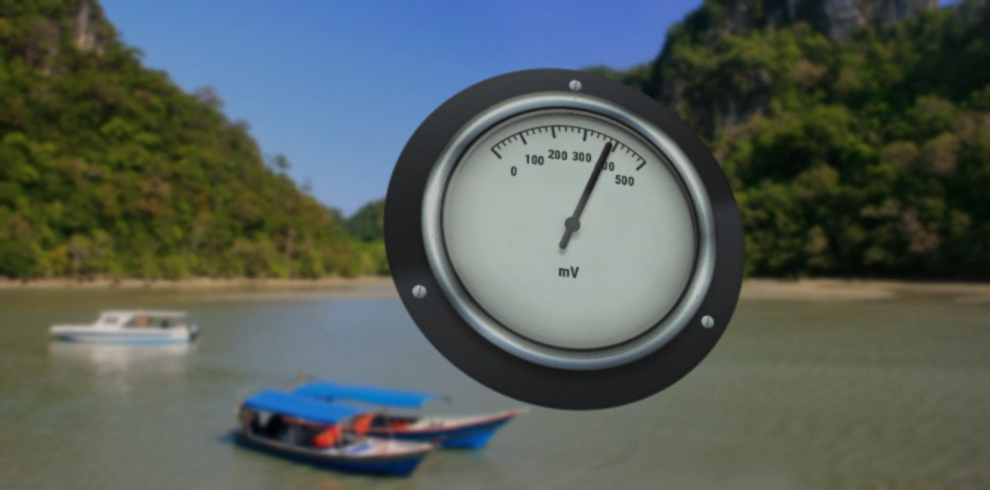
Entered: {"value": 380, "unit": "mV"}
